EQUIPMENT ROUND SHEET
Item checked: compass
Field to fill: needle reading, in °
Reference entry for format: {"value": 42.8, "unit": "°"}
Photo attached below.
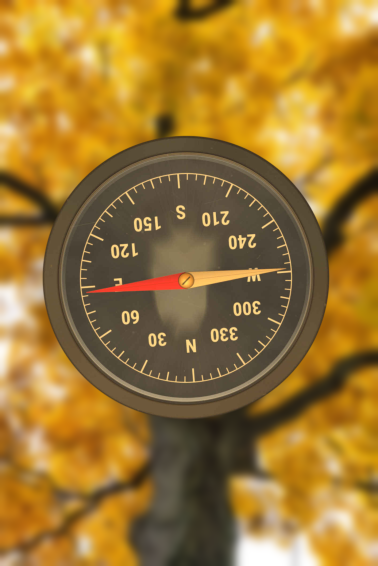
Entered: {"value": 87.5, "unit": "°"}
